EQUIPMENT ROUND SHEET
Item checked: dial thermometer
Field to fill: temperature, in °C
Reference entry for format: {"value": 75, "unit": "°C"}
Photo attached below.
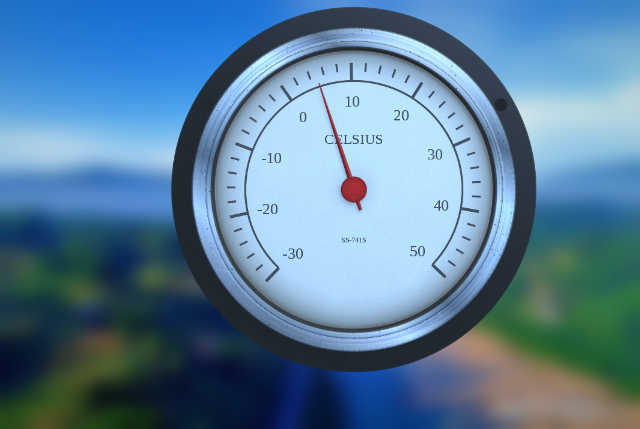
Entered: {"value": 5, "unit": "°C"}
